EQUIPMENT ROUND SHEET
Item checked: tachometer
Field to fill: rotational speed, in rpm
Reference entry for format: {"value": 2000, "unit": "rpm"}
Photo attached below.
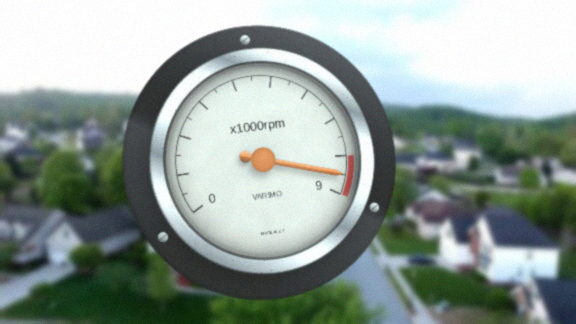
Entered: {"value": 8500, "unit": "rpm"}
